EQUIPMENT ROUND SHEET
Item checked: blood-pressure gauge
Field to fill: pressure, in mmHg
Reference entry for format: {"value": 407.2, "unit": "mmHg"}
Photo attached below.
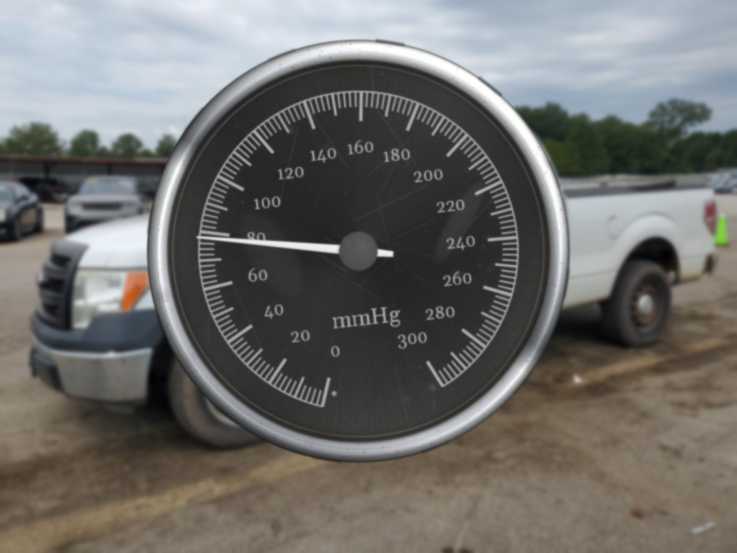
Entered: {"value": 78, "unit": "mmHg"}
